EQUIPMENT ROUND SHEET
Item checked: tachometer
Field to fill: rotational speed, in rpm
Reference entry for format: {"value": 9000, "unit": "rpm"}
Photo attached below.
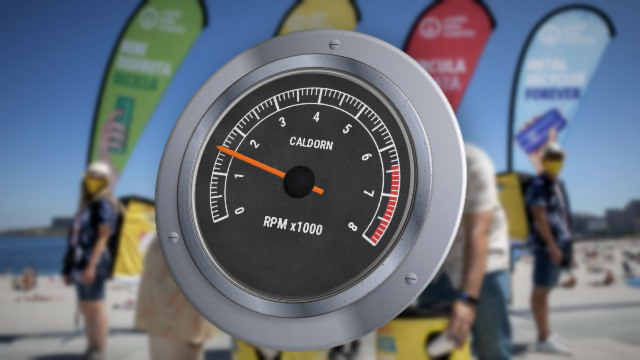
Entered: {"value": 1500, "unit": "rpm"}
